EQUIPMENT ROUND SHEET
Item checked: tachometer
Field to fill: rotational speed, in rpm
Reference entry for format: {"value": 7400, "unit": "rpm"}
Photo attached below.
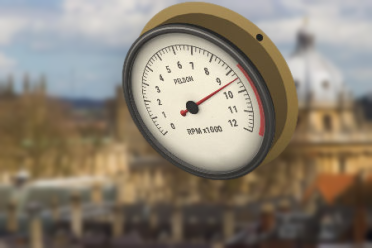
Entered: {"value": 9400, "unit": "rpm"}
